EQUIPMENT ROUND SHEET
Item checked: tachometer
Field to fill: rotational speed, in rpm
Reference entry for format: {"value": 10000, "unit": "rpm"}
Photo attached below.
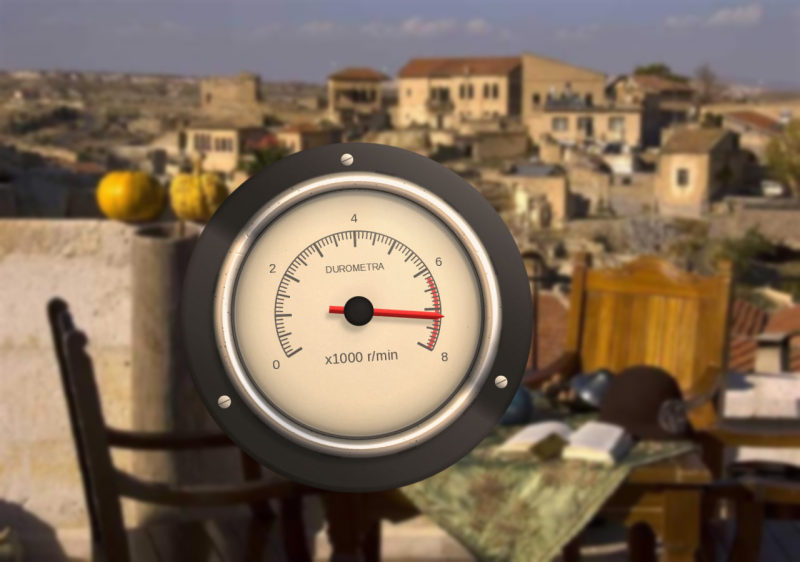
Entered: {"value": 7200, "unit": "rpm"}
